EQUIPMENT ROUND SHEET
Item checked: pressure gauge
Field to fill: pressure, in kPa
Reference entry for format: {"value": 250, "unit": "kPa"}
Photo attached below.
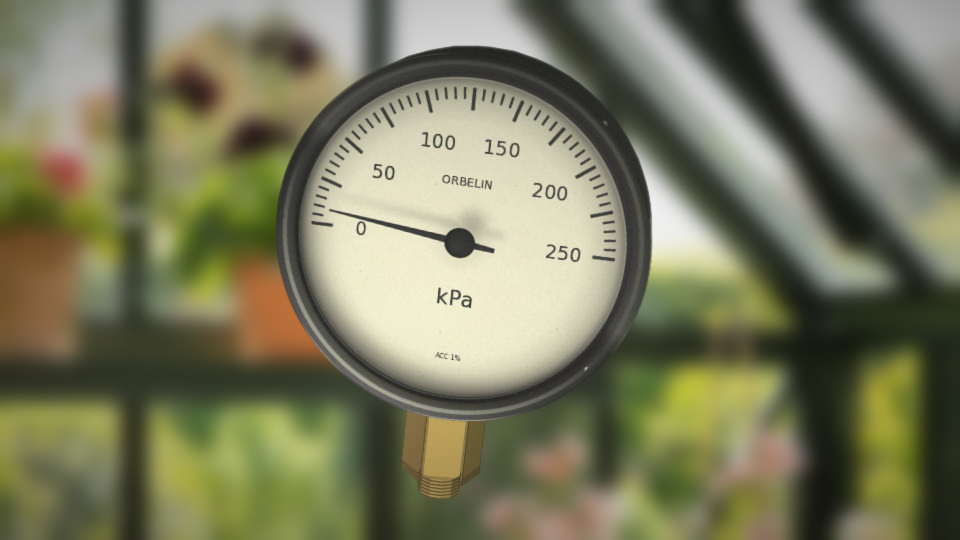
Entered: {"value": 10, "unit": "kPa"}
